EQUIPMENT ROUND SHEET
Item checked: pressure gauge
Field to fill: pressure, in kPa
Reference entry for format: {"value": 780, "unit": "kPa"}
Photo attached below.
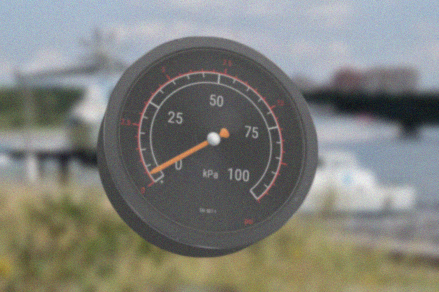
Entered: {"value": 2.5, "unit": "kPa"}
